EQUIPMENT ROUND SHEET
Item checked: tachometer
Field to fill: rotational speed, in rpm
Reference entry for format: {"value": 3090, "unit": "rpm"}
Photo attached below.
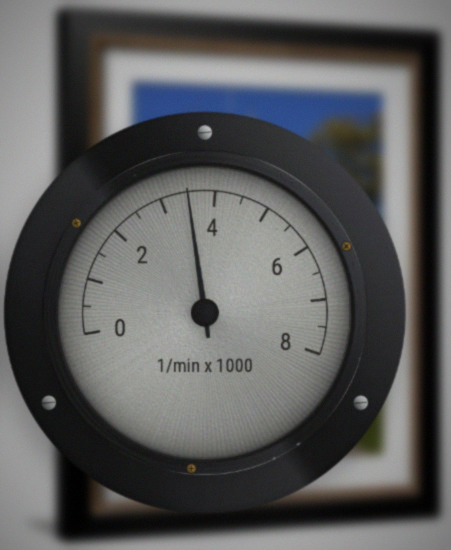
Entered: {"value": 3500, "unit": "rpm"}
